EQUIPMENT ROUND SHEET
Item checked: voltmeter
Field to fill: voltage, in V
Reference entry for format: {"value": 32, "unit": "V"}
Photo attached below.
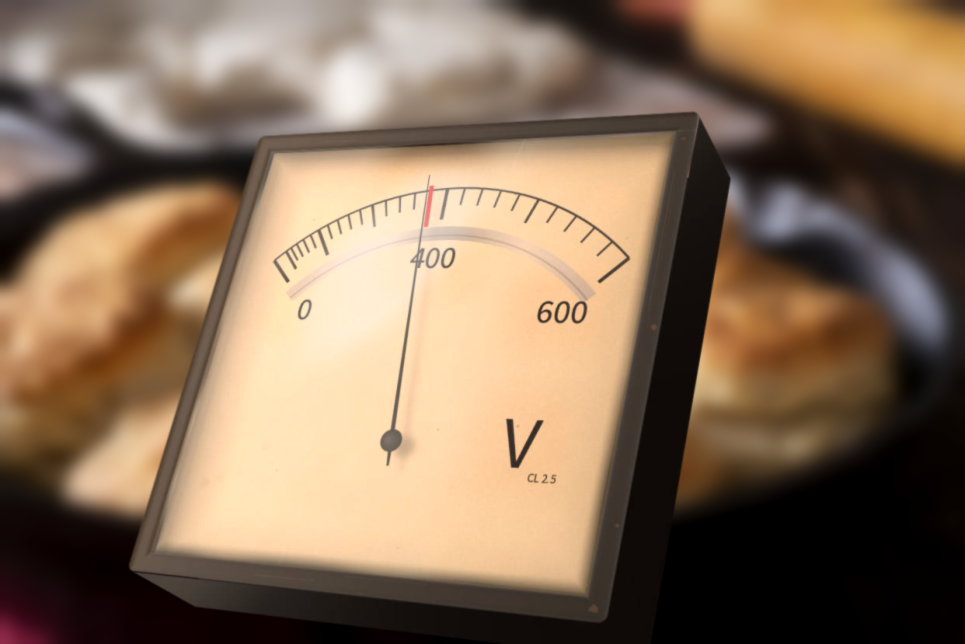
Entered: {"value": 380, "unit": "V"}
